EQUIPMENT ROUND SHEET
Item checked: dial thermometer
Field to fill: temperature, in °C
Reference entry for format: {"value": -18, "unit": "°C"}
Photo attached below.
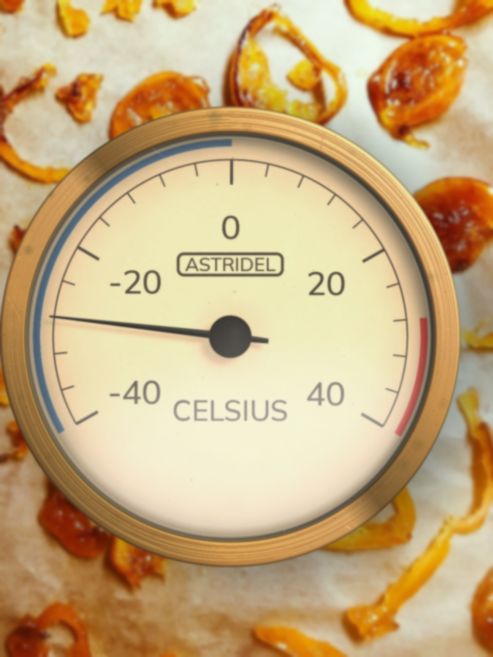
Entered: {"value": -28, "unit": "°C"}
